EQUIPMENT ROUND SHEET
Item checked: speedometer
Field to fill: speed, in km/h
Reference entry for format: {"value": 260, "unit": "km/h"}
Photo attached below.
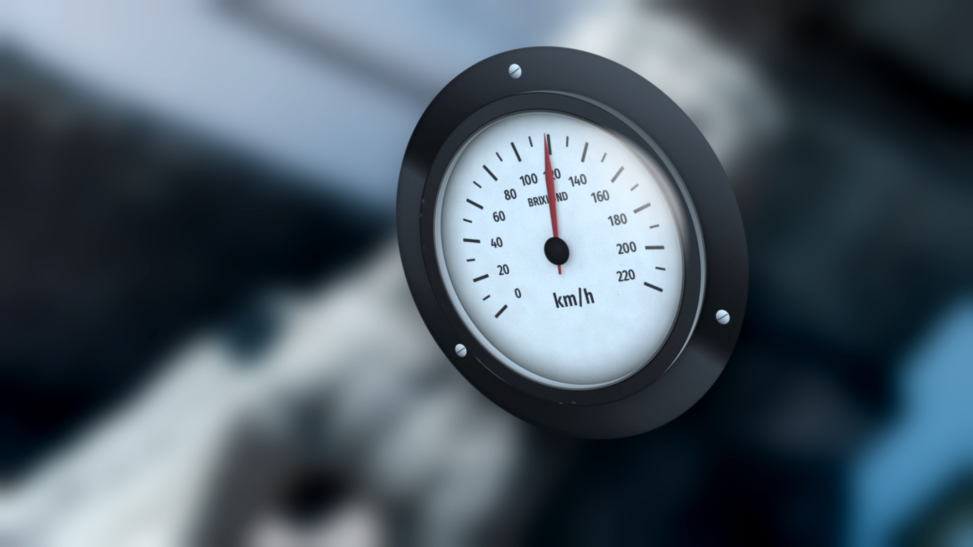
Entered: {"value": 120, "unit": "km/h"}
